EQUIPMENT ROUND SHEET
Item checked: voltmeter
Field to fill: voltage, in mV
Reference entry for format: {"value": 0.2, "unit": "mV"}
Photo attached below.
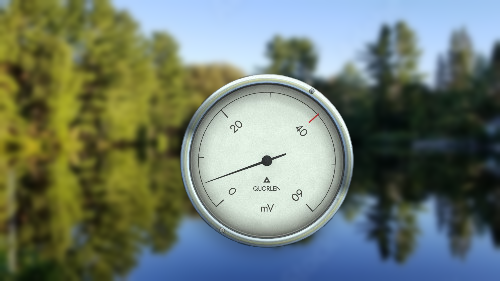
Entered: {"value": 5, "unit": "mV"}
